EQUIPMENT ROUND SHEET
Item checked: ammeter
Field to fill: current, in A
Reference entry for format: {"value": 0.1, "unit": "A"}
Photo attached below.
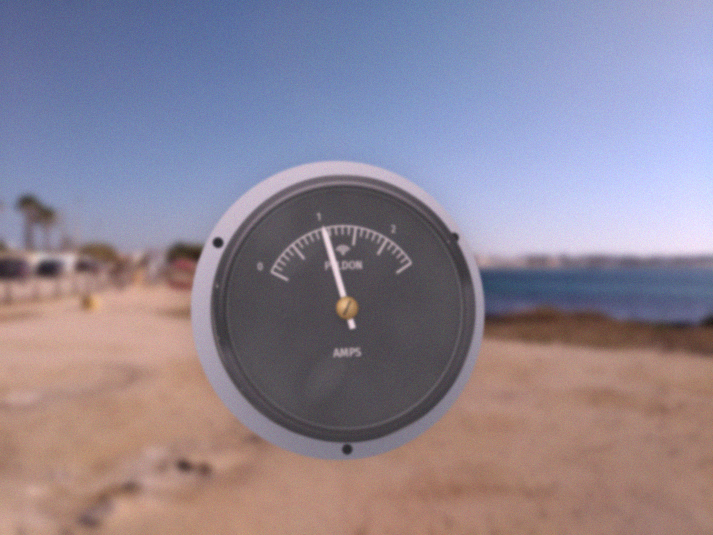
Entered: {"value": 1, "unit": "A"}
